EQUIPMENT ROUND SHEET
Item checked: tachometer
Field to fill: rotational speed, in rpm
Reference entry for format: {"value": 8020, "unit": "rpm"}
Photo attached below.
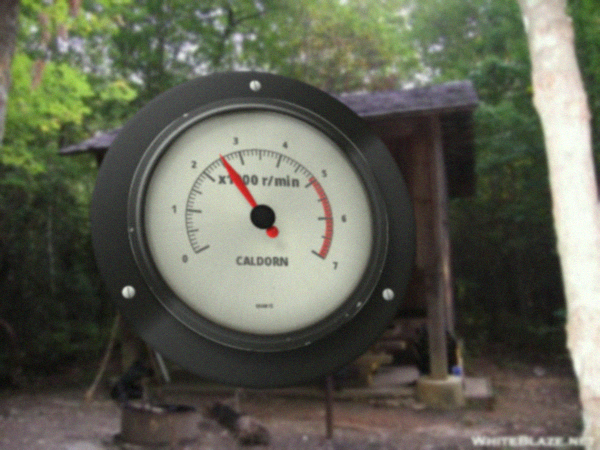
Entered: {"value": 2500, "unit": "rpm"}
